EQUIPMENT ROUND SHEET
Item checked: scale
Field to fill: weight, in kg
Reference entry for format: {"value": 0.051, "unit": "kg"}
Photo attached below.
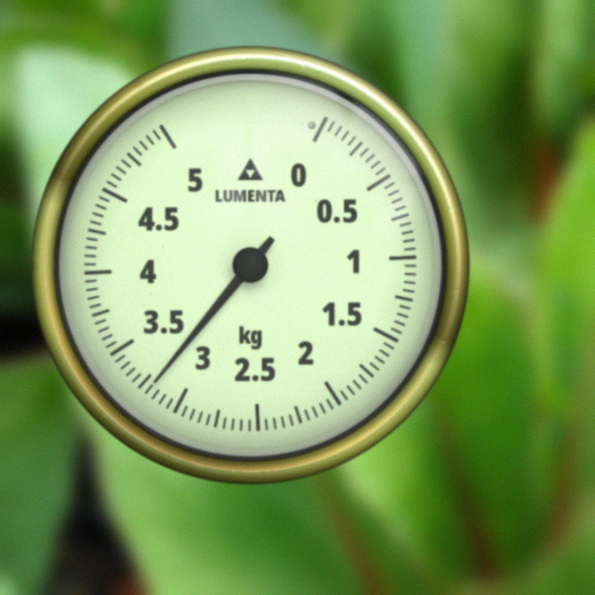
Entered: {"value": 3.2, "unit": "kg"}
